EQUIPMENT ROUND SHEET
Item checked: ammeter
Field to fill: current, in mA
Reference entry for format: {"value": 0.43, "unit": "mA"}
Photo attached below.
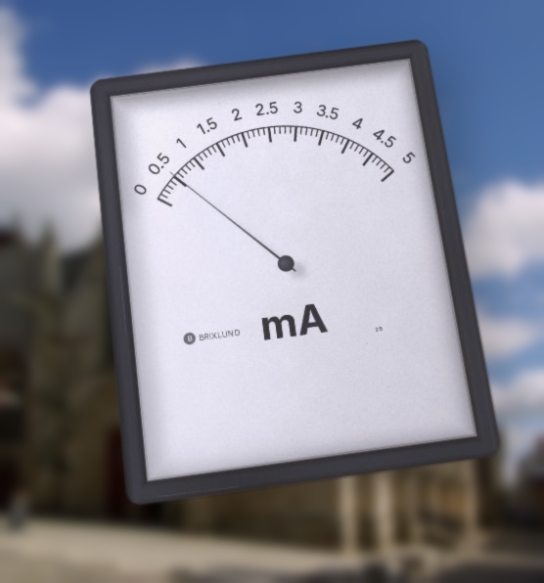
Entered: {"value": 0.5, "unit": "mA"}
